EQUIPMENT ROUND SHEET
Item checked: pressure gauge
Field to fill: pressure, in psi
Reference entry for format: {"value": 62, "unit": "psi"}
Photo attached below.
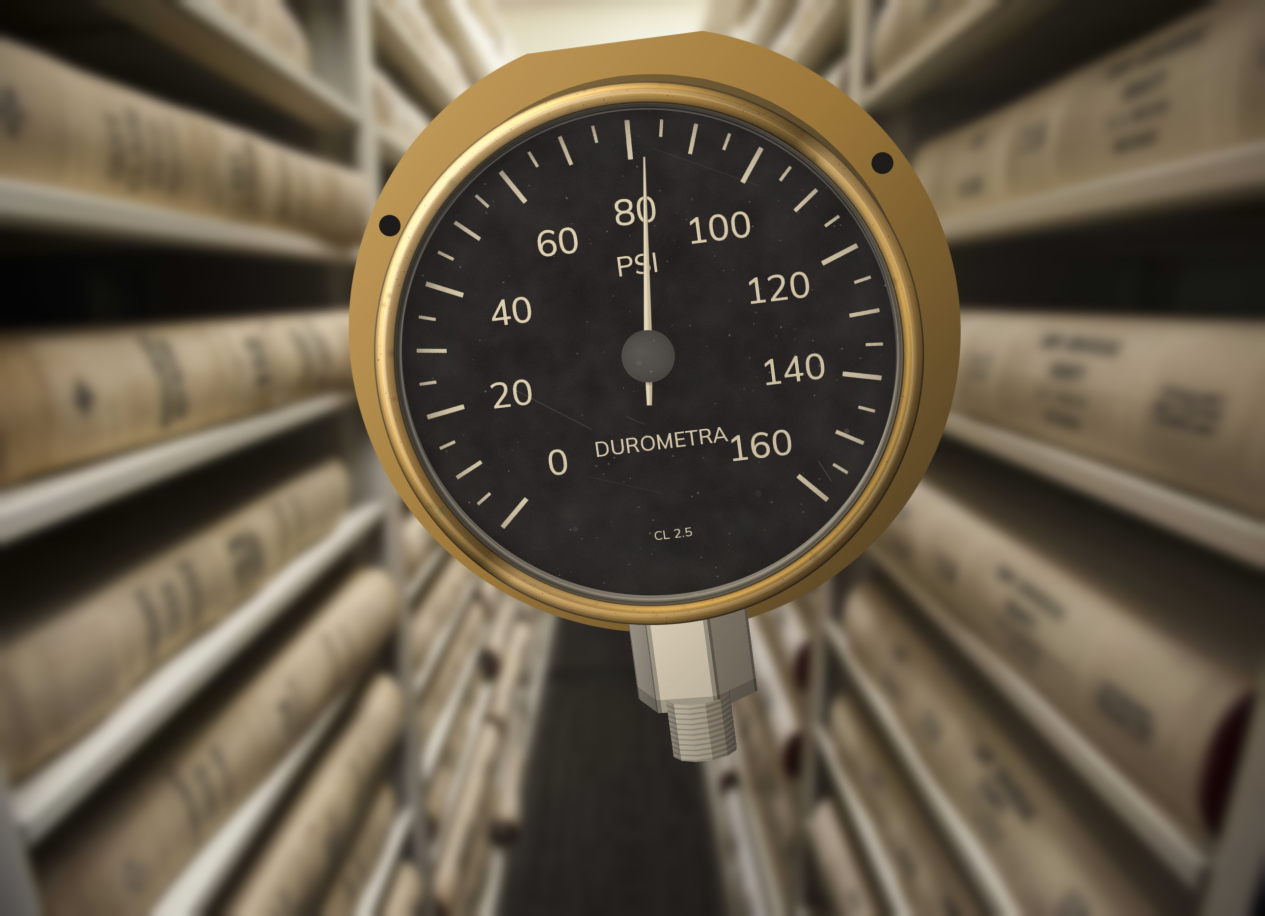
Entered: {"value": 82.5, "unit": "psi"}
